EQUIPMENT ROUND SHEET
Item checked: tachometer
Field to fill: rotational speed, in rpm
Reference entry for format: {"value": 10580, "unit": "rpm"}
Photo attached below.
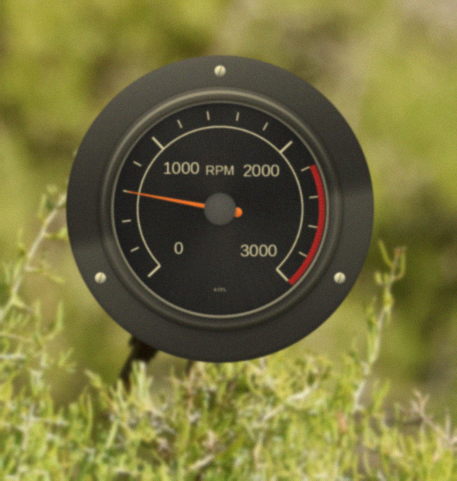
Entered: {"value": 600, "unit": "rpm"}
